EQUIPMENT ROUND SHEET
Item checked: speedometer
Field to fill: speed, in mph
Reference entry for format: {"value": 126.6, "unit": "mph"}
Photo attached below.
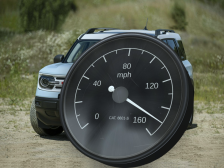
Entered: {"value": 150, "unit": "mph"}
